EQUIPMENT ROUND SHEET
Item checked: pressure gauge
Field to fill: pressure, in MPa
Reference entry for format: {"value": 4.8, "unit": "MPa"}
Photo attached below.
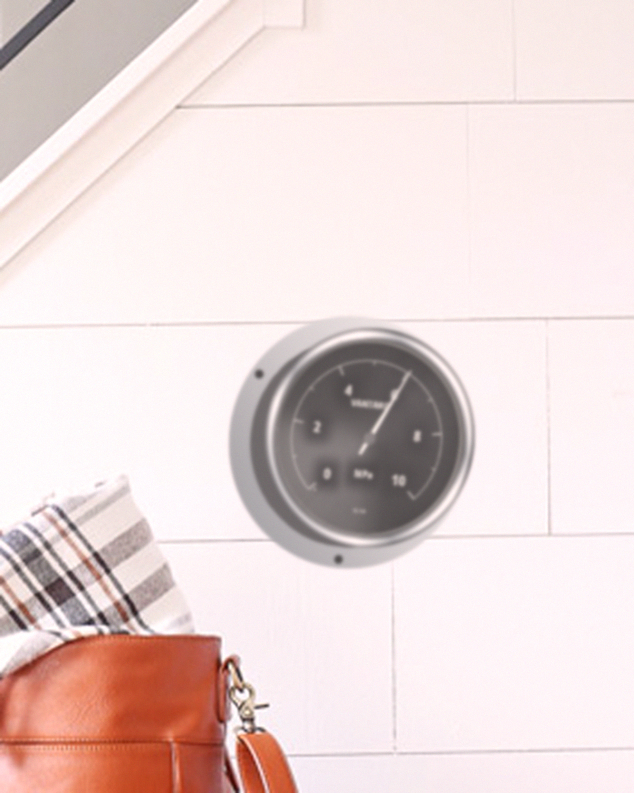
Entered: {"value": 6, "unit": "MPa"}
